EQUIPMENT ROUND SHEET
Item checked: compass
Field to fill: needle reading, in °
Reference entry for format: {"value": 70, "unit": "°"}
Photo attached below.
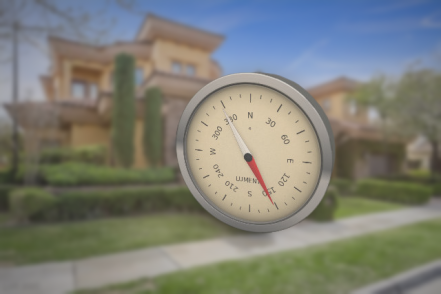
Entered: {"value": 150, "unit": "°"}
